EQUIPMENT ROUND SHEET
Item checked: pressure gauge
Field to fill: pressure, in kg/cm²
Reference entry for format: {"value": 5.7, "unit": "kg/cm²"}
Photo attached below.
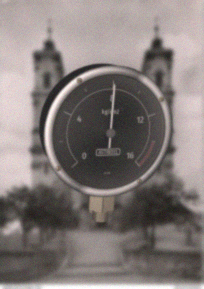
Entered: {"value": 8, "unit": "kg/cm²"}
